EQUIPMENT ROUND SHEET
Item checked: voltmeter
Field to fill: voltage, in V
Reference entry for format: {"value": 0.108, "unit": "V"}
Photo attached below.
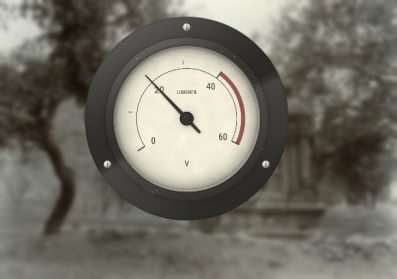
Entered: {"value": 20, "unit": "V"}
